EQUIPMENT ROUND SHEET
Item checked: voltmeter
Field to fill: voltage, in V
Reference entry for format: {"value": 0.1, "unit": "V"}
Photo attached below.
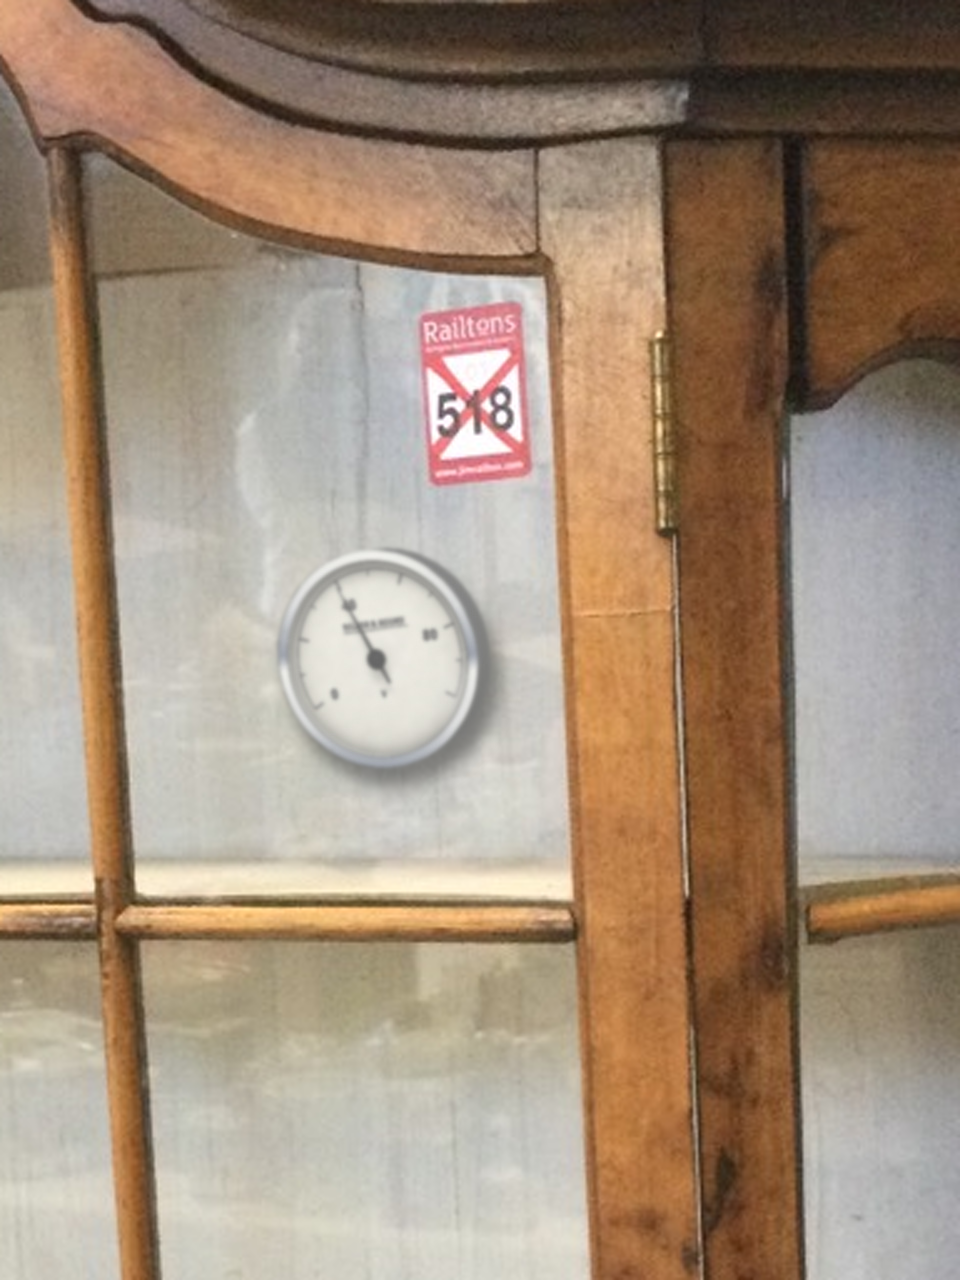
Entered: {"value": 40, "unit": "V"}
